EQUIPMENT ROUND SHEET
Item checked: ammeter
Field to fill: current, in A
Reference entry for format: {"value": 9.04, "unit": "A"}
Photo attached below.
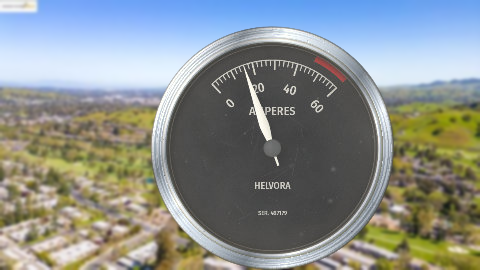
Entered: {"value": 16, "unit": "A"}
